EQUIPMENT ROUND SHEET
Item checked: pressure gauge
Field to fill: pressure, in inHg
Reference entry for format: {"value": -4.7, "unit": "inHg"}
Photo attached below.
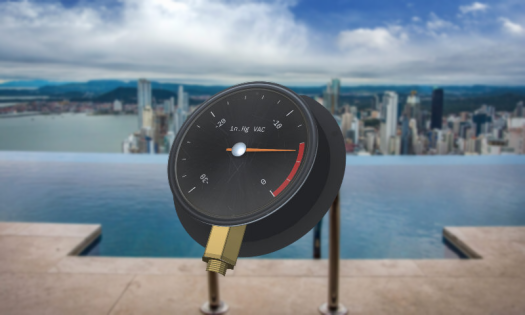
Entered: {"value": -5, "unit": "inHg"}
